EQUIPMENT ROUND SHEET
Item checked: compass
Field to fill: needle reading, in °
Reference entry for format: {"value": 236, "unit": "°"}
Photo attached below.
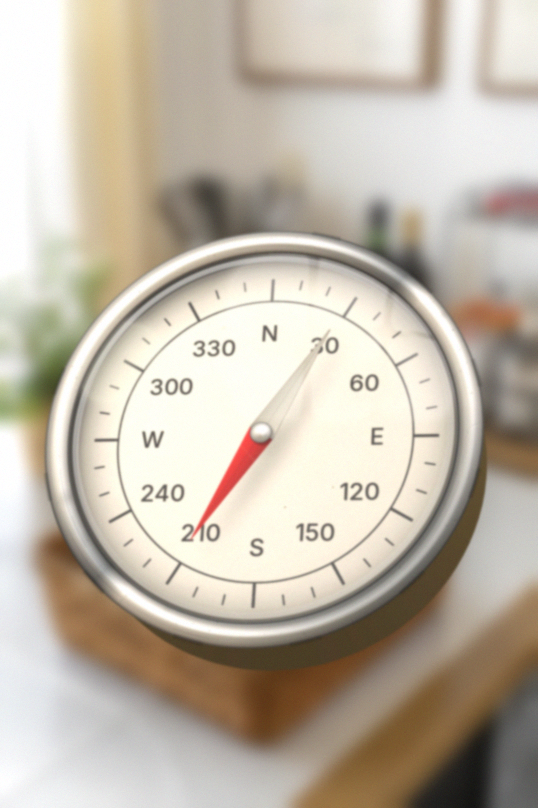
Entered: {"value": 210, "unit": "°"}
